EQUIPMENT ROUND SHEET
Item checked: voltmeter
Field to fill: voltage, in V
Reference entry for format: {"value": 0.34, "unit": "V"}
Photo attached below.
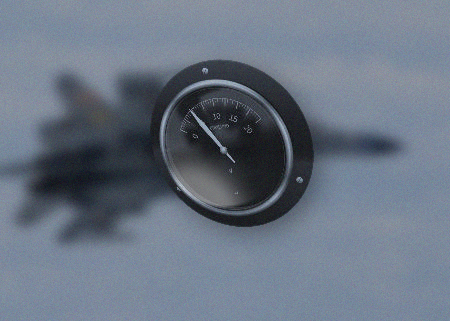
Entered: {"value": 5, "unit": "V"}
